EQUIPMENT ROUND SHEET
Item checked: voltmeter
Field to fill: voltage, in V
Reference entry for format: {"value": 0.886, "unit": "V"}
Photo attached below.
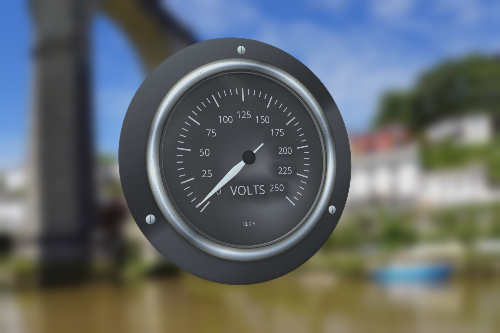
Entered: {"value": 5, "unit": "V"}
